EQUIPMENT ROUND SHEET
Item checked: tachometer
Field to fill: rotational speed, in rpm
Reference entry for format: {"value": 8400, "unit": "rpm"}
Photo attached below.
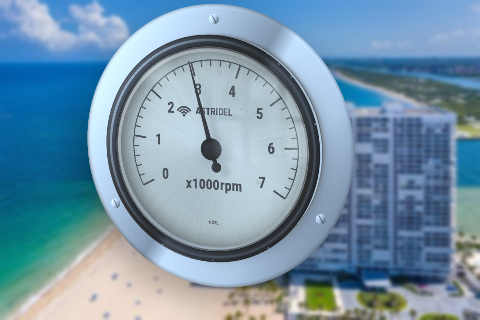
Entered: {"value": 3000, "unit": "rpm"}
